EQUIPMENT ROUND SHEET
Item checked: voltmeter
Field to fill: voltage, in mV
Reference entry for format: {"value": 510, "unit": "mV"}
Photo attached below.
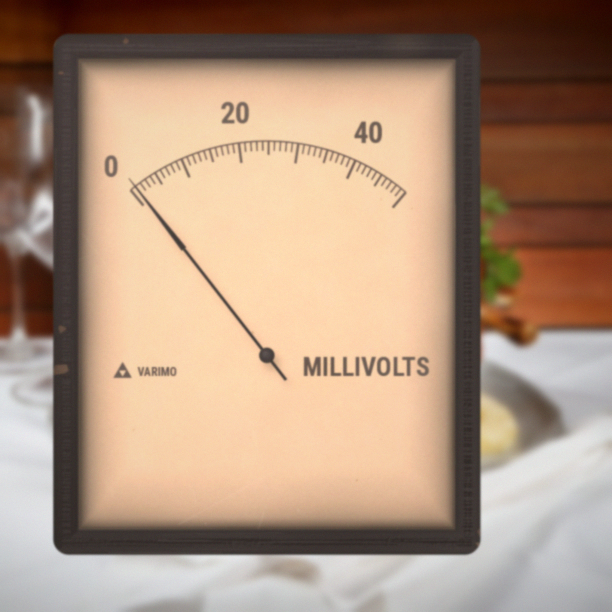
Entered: {"value": 1, "unit": "mV"}
